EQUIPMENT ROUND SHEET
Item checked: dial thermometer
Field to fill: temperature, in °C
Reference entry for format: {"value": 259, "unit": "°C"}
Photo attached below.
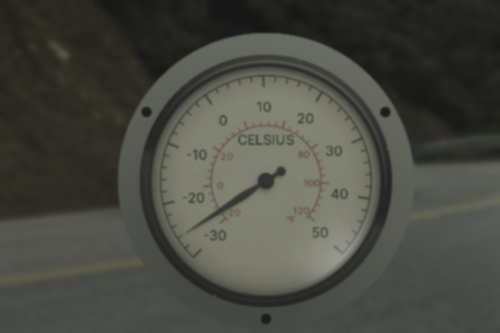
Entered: {"value": -26, "unit": "°C"}
